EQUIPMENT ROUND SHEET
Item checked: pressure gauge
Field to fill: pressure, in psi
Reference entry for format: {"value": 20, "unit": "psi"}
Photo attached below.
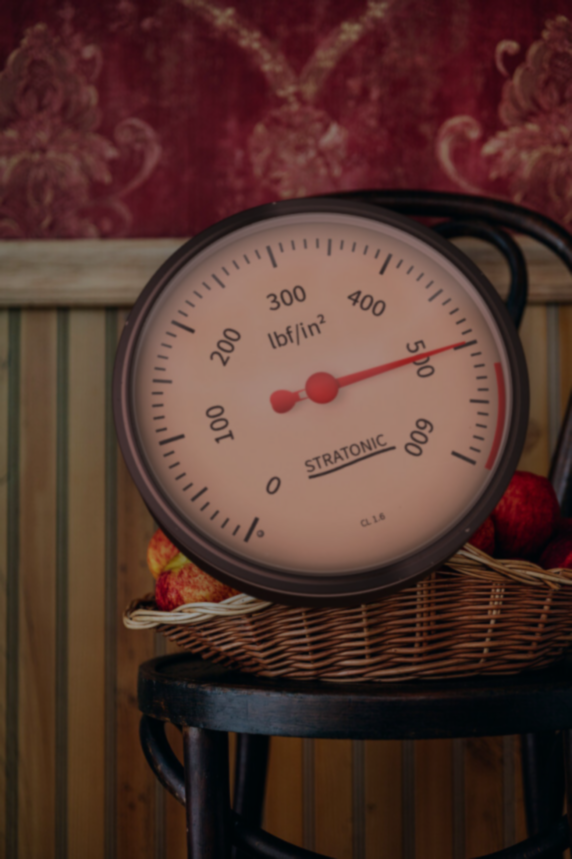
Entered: {"value": 500, "unit": "psi"}
